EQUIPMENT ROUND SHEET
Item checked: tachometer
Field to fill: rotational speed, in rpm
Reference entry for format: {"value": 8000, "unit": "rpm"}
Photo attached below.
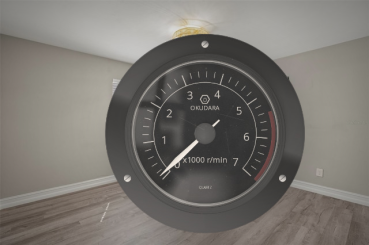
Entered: {"value": 100, "unit": "rpm"}
